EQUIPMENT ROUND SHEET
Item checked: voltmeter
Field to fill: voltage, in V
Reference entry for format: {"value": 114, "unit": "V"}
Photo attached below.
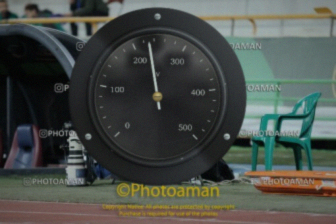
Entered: {"value": 230, "unit": "V"}
